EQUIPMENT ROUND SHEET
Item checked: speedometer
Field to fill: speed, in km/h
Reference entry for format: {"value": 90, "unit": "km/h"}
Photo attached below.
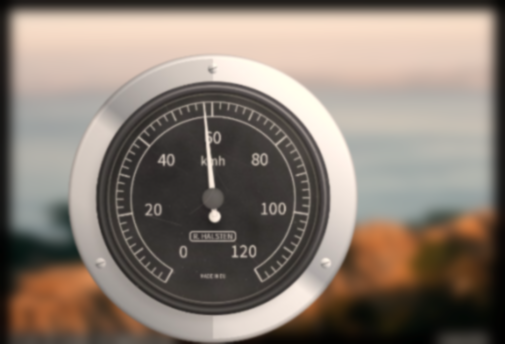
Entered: {"value": 58, "unit": "km/h"}
